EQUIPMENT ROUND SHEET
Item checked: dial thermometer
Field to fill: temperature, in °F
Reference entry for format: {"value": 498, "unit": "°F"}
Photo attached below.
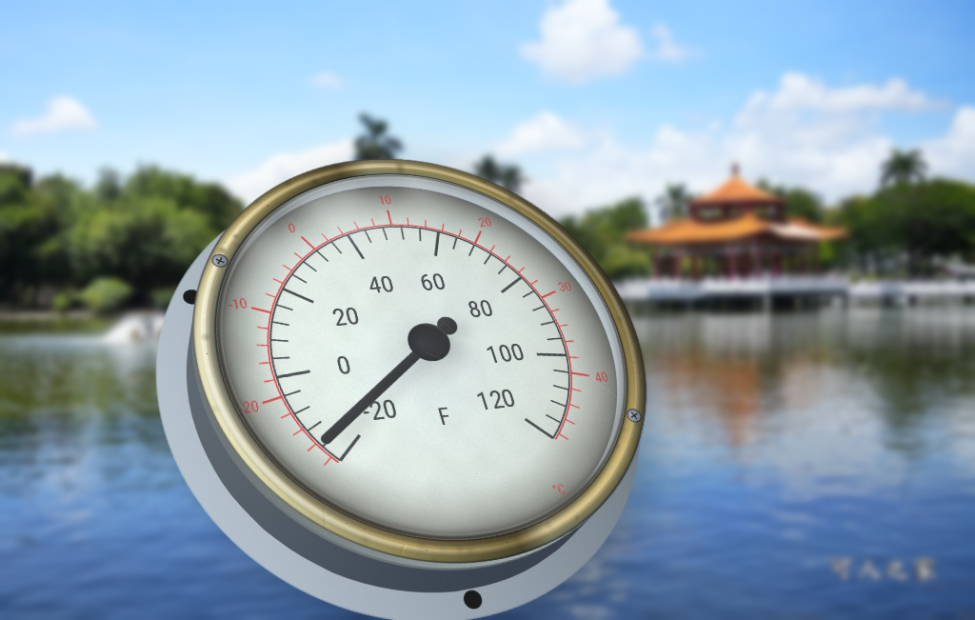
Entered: {"value": -16, "unit": "°F"}
